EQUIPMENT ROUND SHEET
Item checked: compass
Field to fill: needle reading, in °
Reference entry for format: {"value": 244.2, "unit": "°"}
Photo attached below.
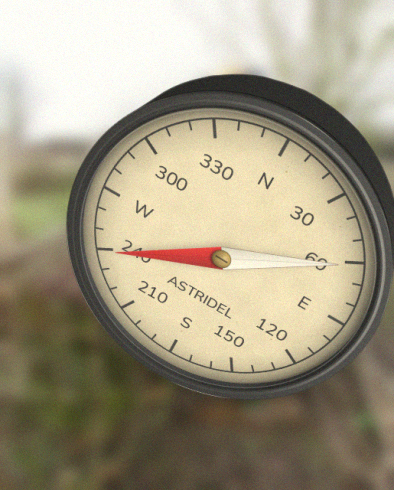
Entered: {"value": 240, "unit": "°"}
